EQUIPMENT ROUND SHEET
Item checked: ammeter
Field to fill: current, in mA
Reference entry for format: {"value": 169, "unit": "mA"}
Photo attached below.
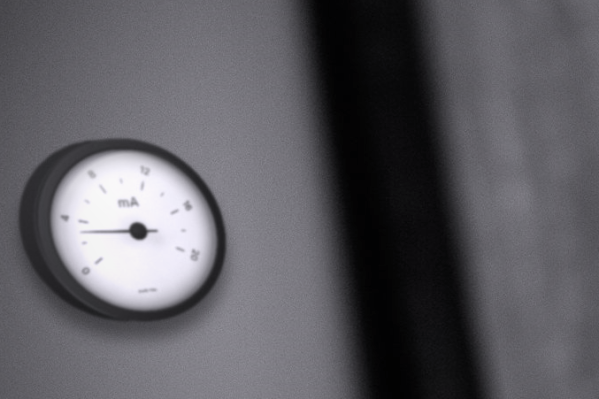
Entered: {"value": 3, "unit": "mA"}
